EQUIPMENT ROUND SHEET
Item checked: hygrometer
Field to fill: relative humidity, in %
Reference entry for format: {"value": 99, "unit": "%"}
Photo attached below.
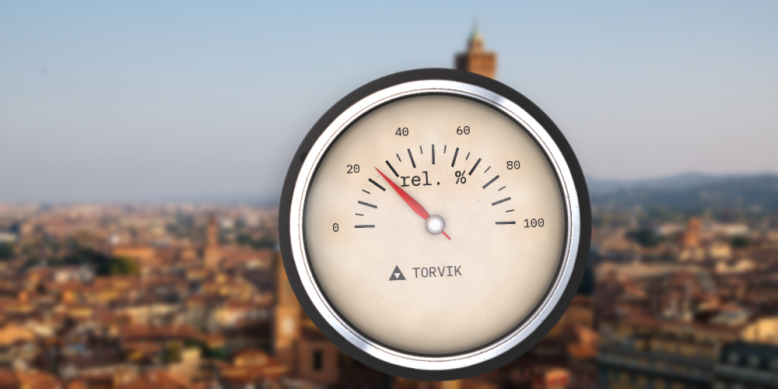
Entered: {"value": 25, "unit": "%"}
